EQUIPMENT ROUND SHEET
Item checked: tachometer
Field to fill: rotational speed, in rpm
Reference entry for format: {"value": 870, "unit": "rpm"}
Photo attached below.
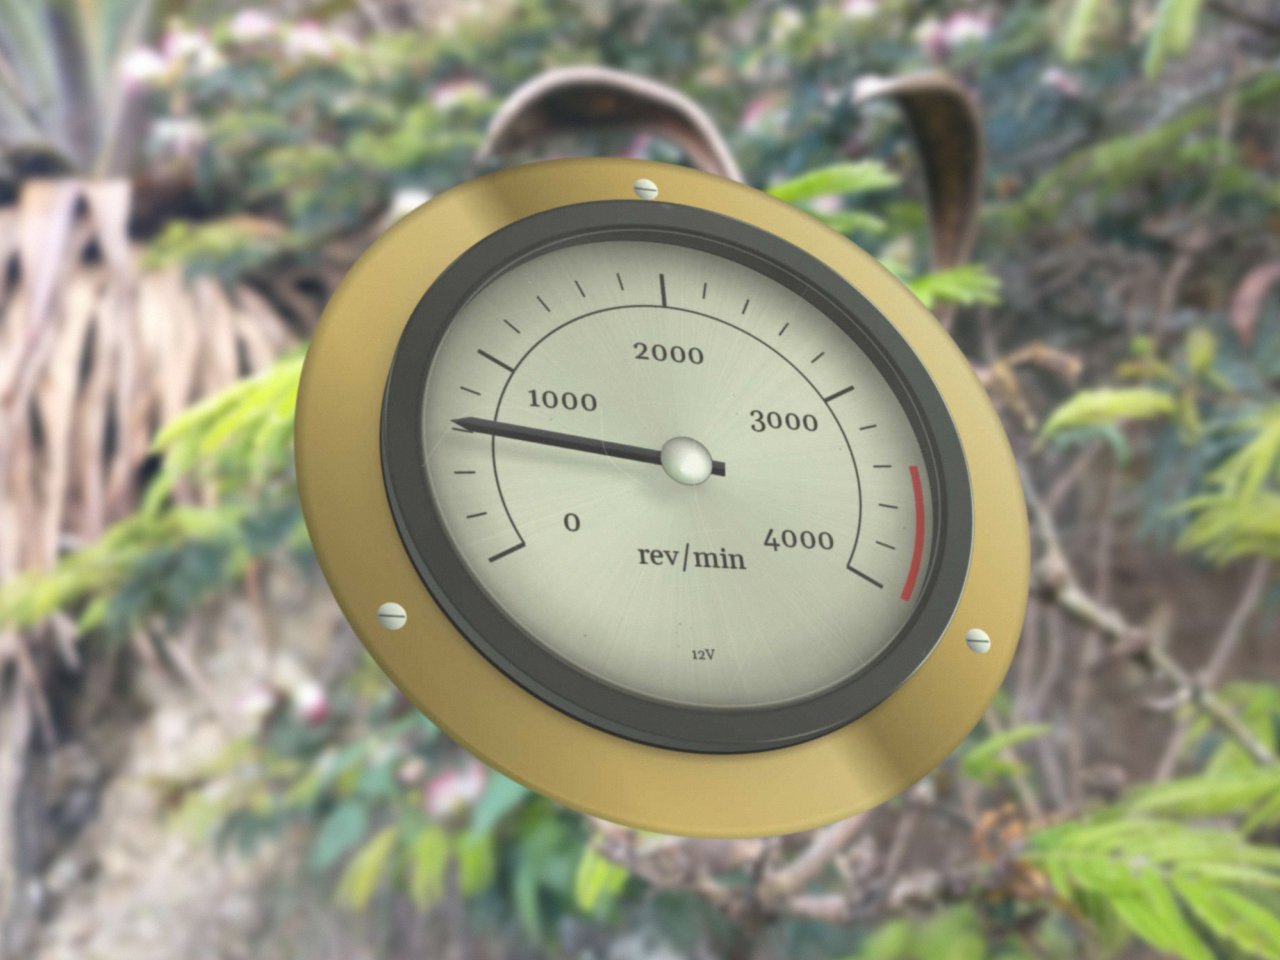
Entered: {"value": 600, "unit": "rpm"}
